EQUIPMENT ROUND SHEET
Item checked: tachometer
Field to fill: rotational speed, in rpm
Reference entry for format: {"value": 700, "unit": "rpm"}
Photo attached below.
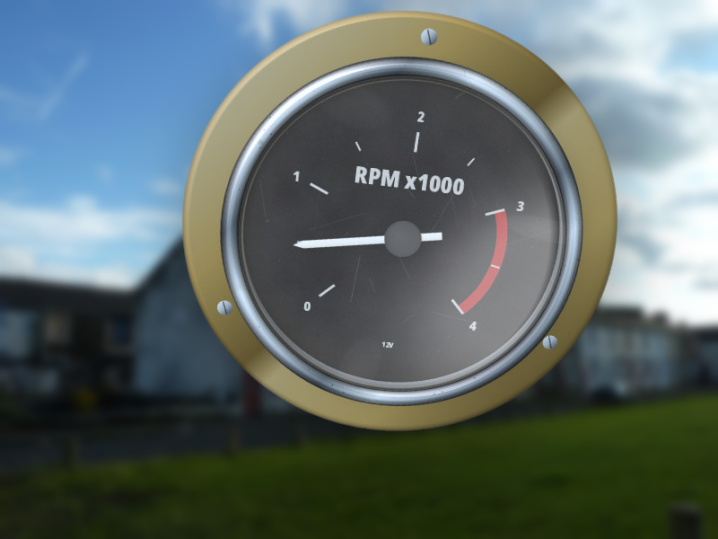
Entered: {"value": 500, "unit": "rpm"}
